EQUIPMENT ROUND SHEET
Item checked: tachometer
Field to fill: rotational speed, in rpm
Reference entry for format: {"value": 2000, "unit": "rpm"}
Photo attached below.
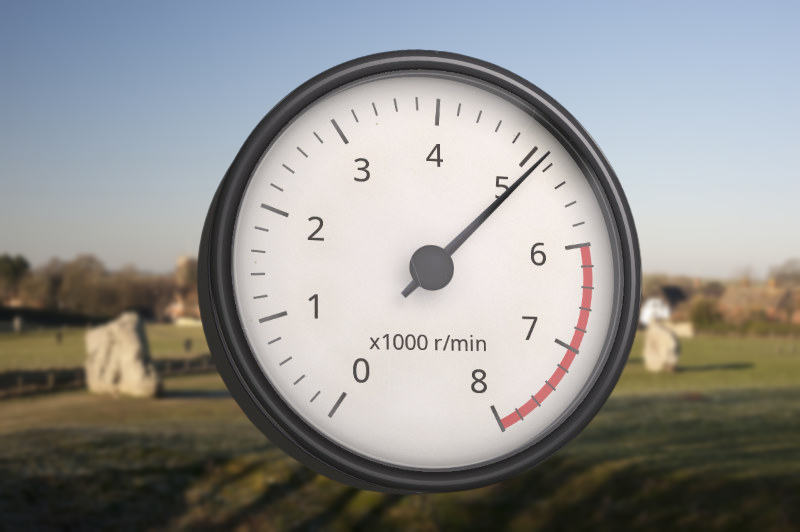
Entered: {"value": 5100, "unit": "rpm"}
